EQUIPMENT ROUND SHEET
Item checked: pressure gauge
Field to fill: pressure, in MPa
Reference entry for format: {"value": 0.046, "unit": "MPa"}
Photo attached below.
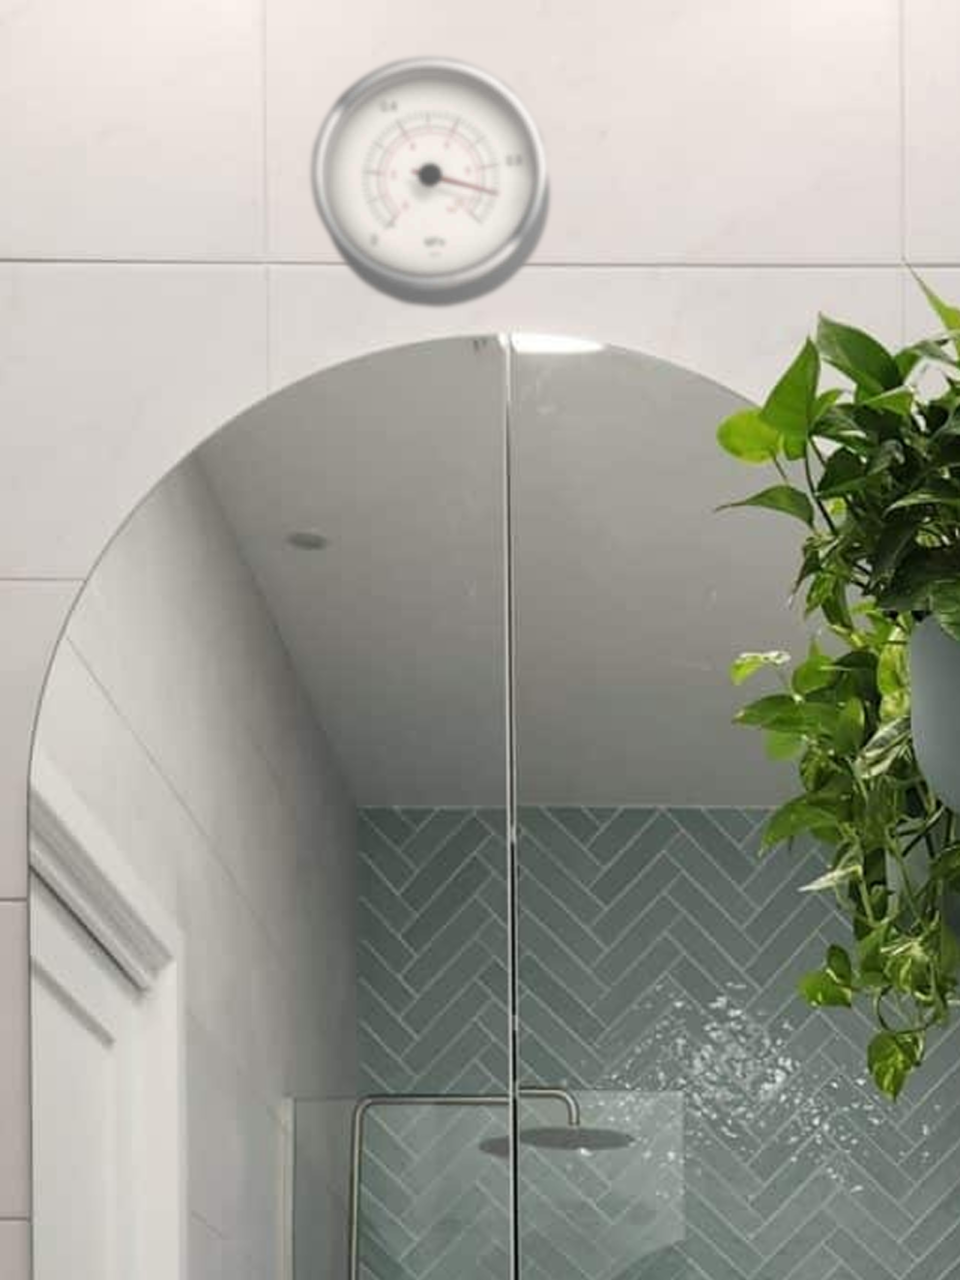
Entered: {"value": 0.9, "unit": "MPa"}
